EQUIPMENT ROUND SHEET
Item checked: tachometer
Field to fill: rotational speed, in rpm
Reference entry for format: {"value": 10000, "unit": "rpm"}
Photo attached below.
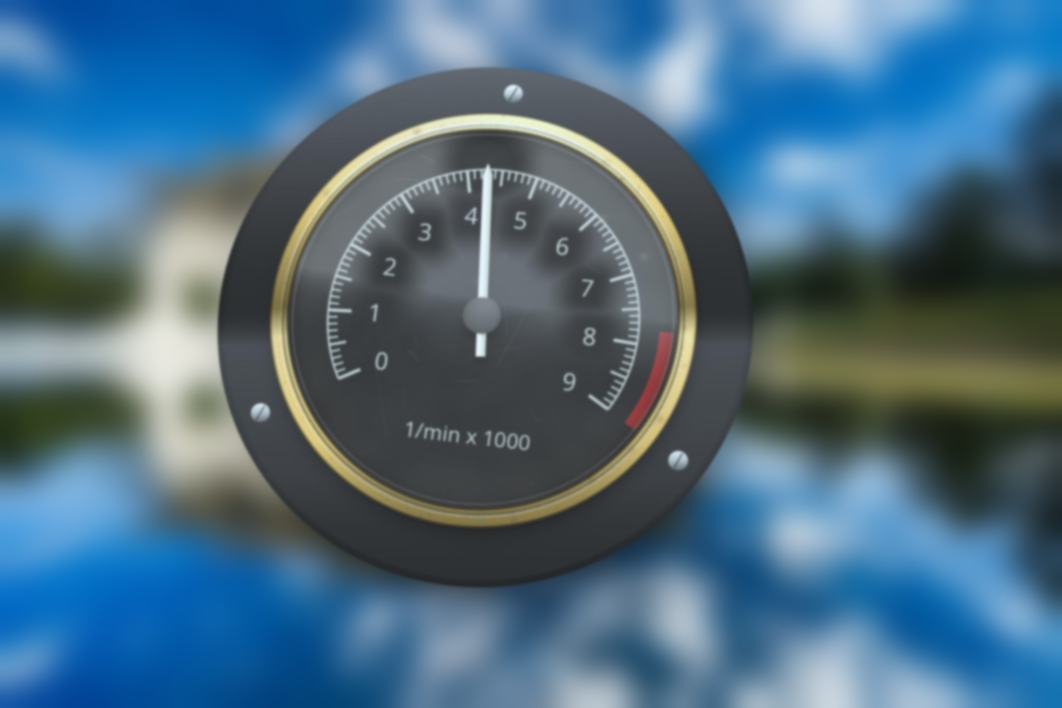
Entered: {"value": 4300, "unit": "rpm"}
